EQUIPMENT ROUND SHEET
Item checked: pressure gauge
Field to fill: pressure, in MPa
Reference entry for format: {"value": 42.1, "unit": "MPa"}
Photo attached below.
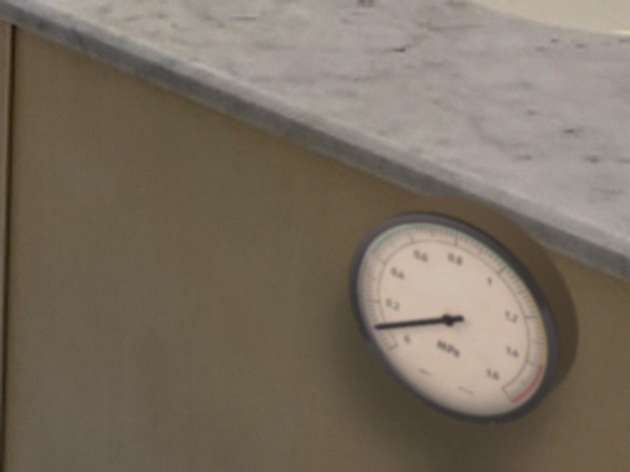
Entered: {"value": 0.1, "unit": "MPa"}
